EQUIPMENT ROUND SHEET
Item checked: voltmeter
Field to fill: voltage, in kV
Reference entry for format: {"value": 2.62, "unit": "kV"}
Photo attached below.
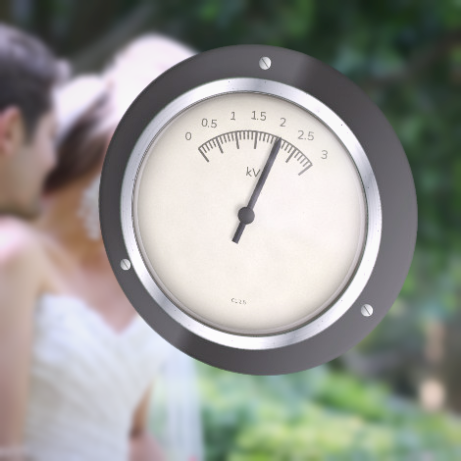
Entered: {"value": 2.1, "unit": "kV"}
